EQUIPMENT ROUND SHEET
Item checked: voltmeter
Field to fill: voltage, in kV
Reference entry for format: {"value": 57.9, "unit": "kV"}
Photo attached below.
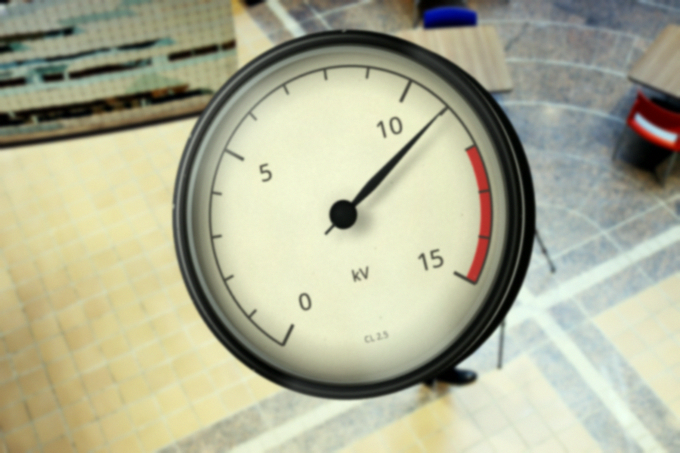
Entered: {"value": 11, "unit": "kV"}
